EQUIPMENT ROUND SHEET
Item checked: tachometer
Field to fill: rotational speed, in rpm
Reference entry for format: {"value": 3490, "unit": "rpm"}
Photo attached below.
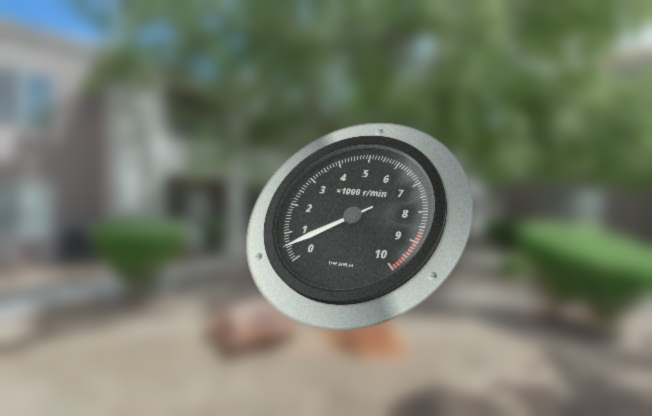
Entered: {"value": 500, "unit": "rpm"}
